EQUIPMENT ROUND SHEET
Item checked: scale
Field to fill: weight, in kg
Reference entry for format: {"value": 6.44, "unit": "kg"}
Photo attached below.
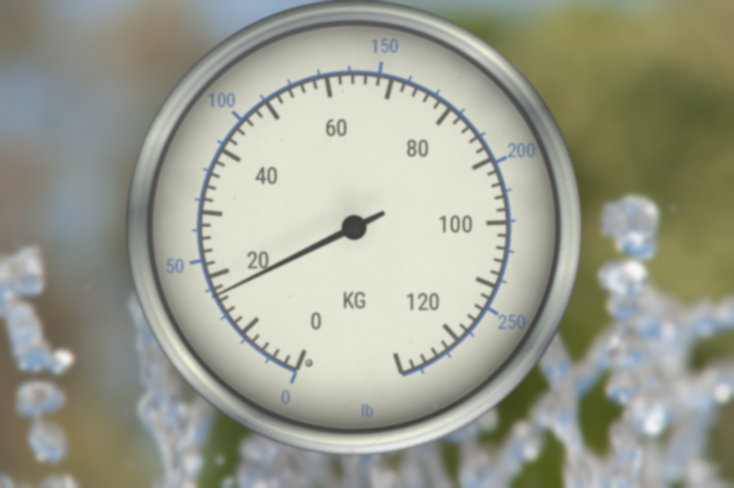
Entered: {"value": 17, "unit": "kg"}
